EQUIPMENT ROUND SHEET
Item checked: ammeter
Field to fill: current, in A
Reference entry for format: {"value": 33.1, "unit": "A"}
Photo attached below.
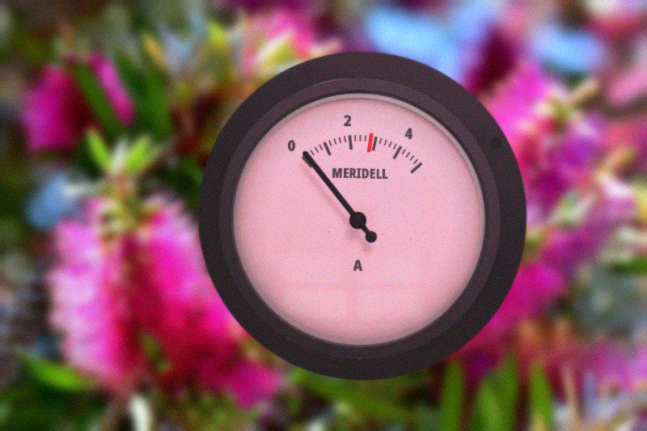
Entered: {"value": 0.2, "unit": "A"}
